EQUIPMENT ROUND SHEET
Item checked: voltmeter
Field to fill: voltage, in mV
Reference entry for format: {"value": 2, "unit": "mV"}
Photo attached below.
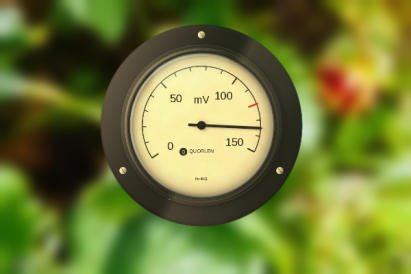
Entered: {"value": 135, "unit": "mV"}
